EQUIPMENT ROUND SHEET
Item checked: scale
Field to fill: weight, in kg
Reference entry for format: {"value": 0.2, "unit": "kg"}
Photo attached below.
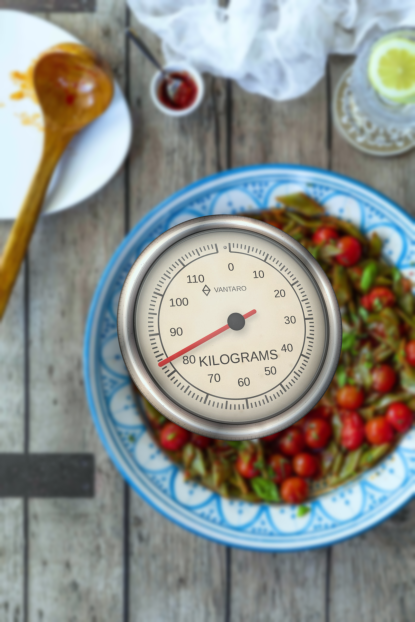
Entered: {"value": 83, "unit": "kg"}
